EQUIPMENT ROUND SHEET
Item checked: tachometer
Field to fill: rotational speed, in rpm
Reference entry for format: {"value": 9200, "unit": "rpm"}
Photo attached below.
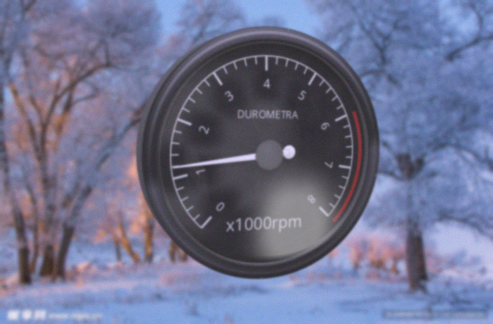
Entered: {"value": 1200, "unit": "rpm"}
